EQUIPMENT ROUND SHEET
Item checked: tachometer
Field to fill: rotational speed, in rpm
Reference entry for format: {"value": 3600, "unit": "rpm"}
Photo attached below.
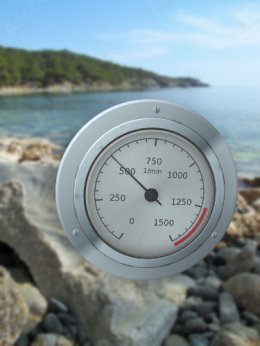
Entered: {"value": 500, "unit": "rpm"}
